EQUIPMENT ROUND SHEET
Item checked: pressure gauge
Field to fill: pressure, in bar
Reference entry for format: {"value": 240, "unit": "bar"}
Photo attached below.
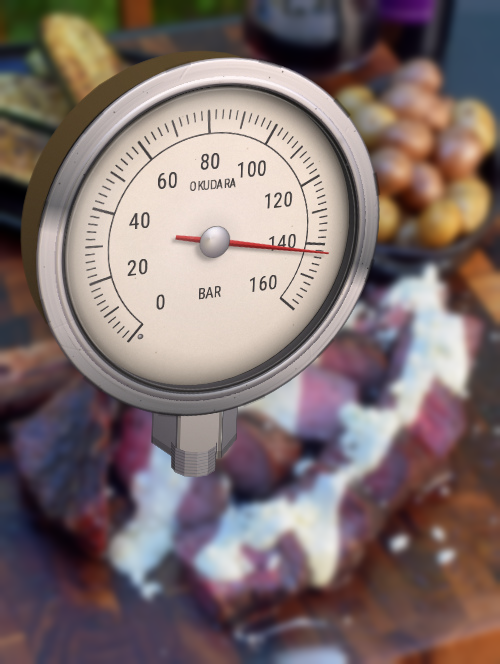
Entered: {"value": 142, "unit": "bar"}
